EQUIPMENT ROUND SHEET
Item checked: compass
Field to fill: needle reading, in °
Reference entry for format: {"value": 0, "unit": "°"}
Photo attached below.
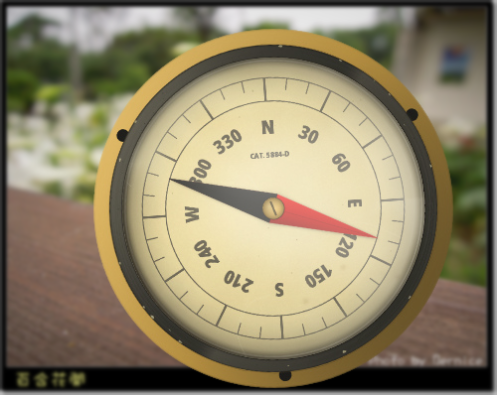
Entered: {"value": 110, "unit": "°"}
